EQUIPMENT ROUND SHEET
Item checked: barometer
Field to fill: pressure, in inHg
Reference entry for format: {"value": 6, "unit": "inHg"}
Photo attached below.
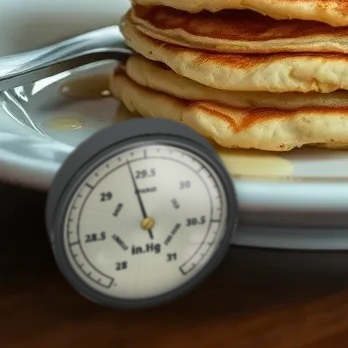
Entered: {"value": 29.35, "unit": "inHg"}
